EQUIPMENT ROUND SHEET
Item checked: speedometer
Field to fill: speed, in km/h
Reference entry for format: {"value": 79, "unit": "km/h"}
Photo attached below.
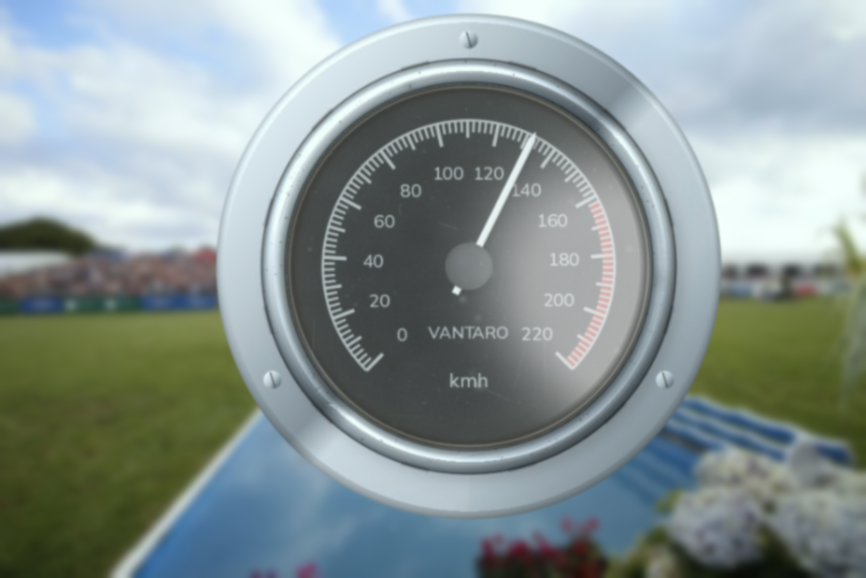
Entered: {"value": 132, "unit": "km/h"}
